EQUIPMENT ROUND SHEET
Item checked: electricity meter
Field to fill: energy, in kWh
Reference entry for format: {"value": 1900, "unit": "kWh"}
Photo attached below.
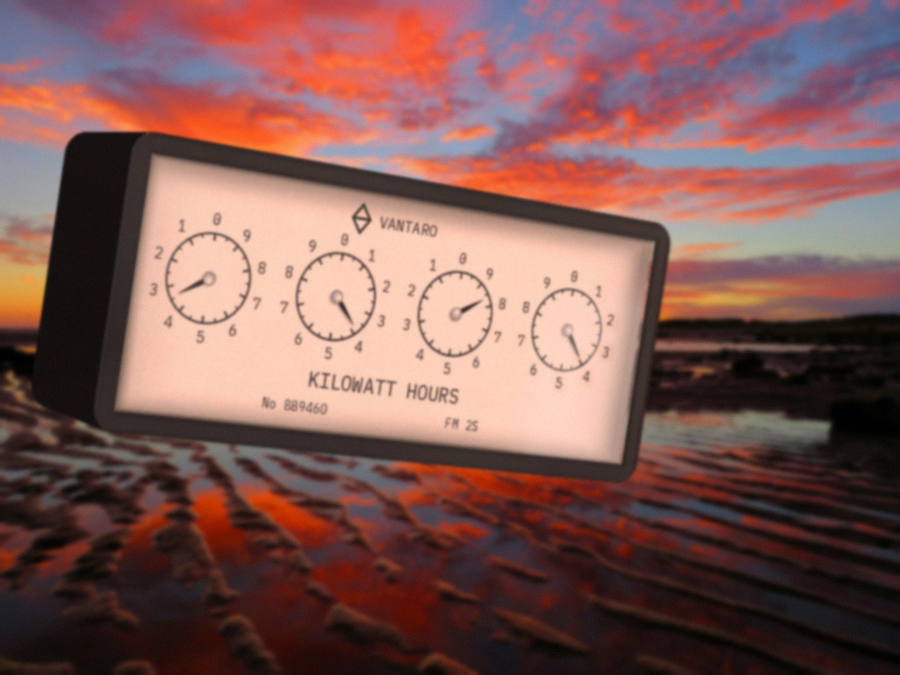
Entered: {"value": 3384, "unit": "kWh"}
